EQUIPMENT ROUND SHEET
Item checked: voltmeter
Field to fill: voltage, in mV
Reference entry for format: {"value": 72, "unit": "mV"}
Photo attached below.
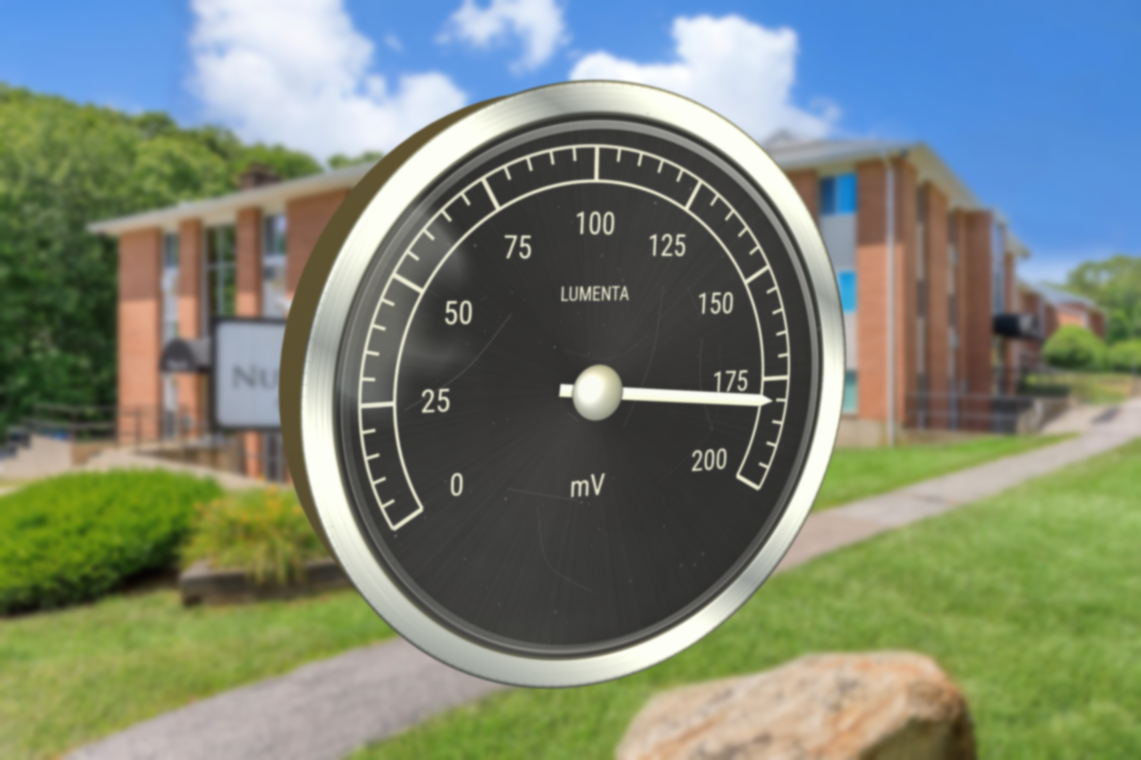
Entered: {"value": 180, "unit": "mV"}
